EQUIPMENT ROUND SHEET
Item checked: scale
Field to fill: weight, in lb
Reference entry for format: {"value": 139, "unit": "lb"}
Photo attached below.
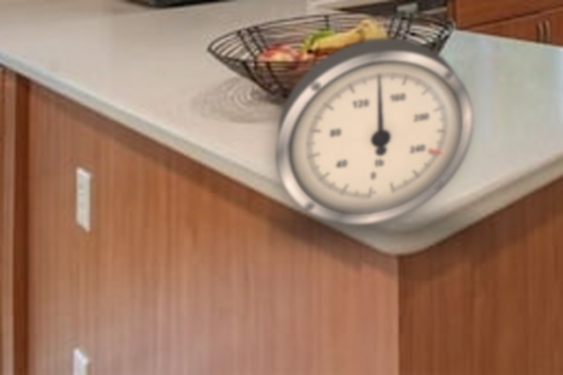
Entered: {"value": 140, "unit": "lb"}
